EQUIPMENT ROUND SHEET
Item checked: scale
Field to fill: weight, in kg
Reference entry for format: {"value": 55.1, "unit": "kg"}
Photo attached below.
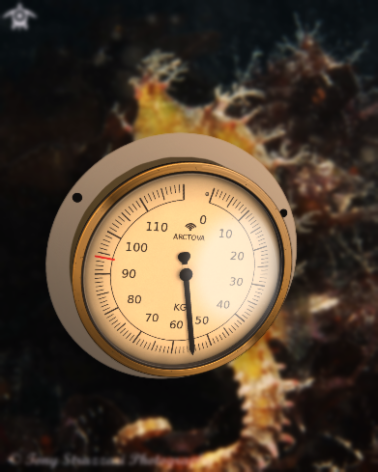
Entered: {"value": 55, "unit": "kg"}
